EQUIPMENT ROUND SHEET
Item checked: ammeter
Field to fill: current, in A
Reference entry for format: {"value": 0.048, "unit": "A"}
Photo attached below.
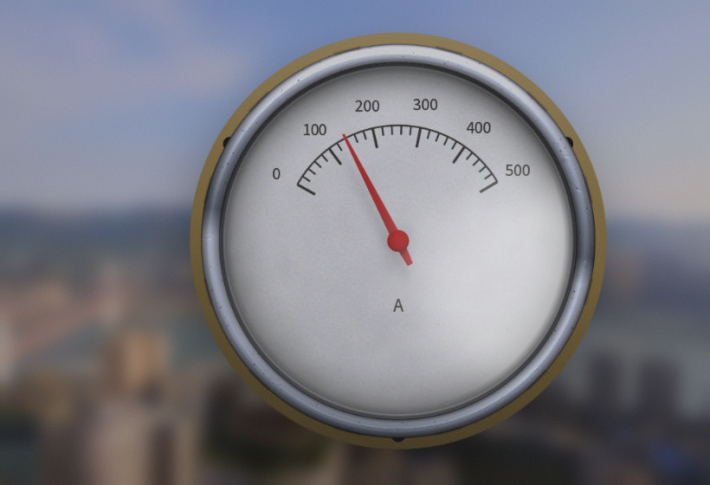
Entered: {"value": 140, "unit": "A"}
